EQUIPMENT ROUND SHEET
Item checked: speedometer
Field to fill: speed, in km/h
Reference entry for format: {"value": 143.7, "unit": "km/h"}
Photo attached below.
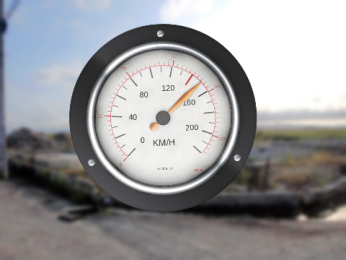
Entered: {"value": 150, "unit": "km/h"}
